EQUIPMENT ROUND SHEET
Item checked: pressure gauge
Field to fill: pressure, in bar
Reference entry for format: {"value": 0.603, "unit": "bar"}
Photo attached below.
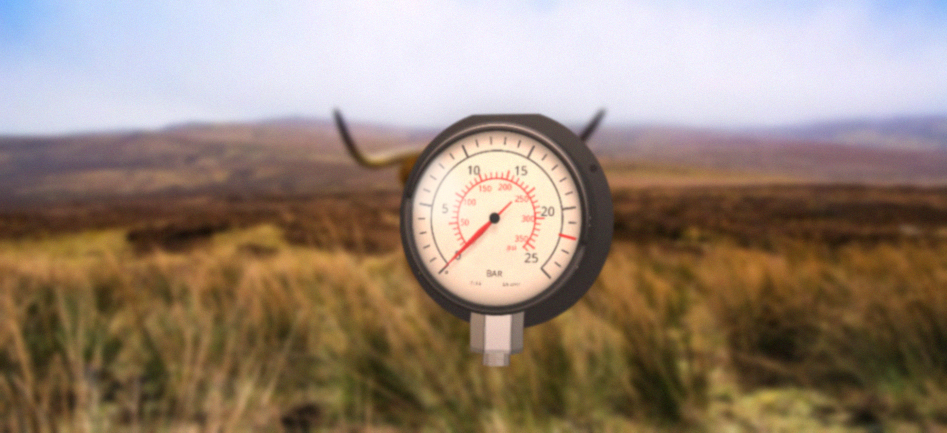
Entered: {"value": 0, "unit": "bar"}
